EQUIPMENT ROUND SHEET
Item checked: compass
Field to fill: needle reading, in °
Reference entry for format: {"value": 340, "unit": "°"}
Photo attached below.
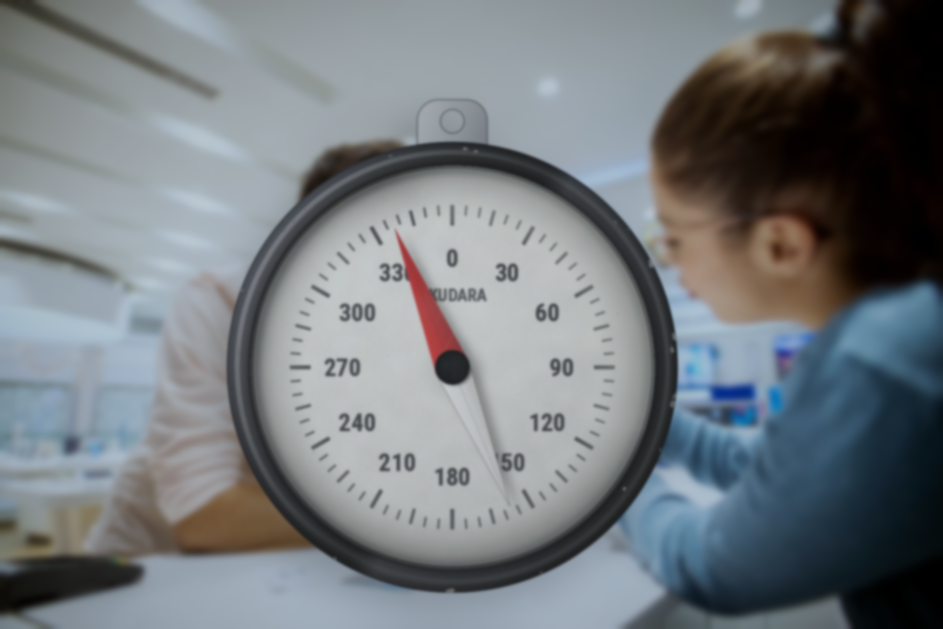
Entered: {"value": 337.5, "unit": "°"}
